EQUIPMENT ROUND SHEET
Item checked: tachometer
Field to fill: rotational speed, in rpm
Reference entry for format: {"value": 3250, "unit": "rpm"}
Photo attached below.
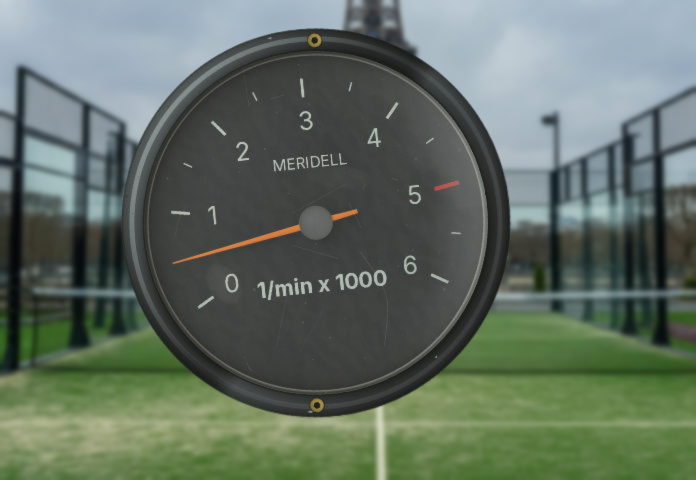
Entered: {"value": 500, "unit": "rpm"}
